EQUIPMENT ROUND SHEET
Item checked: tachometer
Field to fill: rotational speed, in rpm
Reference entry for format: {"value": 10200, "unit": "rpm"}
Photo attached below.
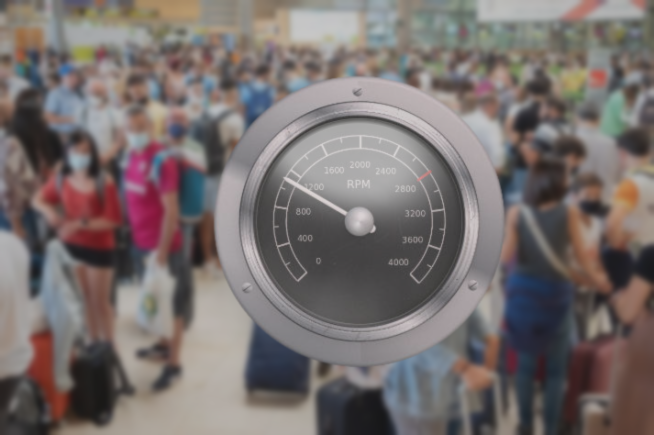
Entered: {"value": 1100, "unit": "rpm"}
